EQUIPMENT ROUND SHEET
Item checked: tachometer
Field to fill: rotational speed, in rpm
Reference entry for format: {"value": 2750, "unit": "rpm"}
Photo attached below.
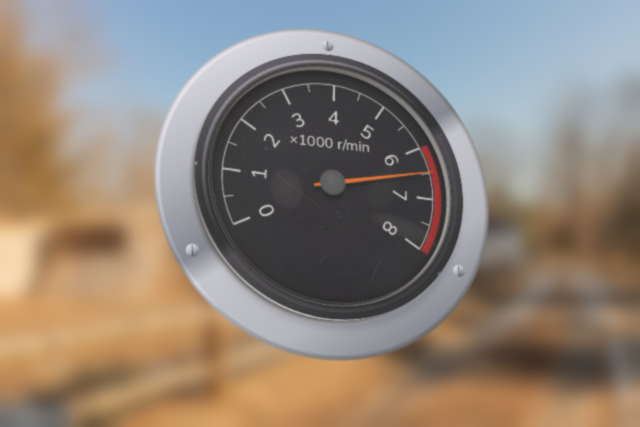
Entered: {"value": 6500, "unit": "rpm"}
